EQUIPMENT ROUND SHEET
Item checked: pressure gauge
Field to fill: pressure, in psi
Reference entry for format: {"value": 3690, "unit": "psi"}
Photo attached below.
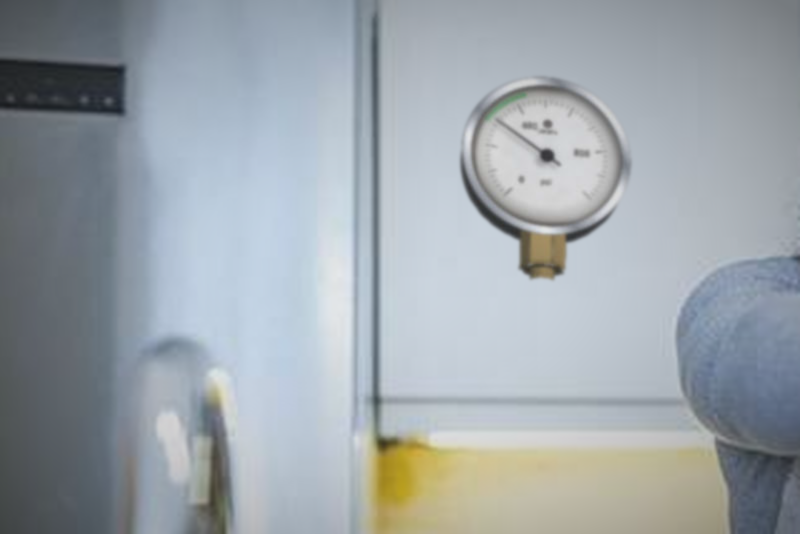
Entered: {"value": 300, "unit": "psi"}
